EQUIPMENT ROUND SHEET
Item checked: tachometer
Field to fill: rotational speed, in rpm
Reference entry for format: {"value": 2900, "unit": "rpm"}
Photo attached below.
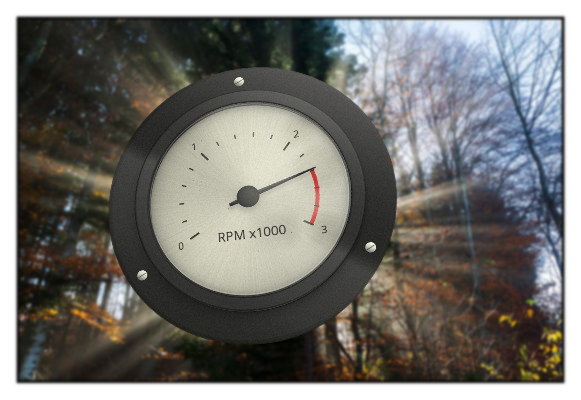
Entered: {"value": 2400, "unit": "rpm"}
